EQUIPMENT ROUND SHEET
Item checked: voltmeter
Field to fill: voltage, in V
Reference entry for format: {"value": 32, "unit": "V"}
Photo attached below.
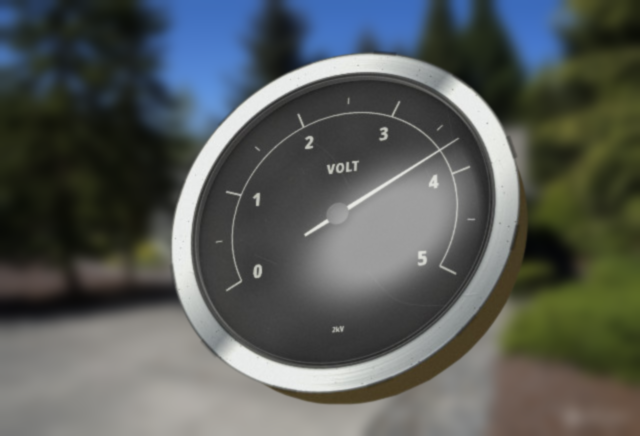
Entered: {"value": 3.75, "unit": "V"}
